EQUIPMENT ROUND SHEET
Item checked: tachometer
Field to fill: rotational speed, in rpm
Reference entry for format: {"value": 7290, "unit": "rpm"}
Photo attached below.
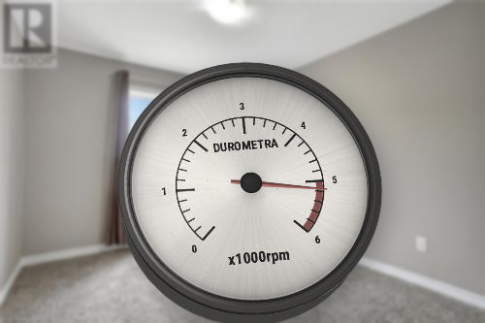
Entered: {"value": 5200, "unit": "rpm"}
